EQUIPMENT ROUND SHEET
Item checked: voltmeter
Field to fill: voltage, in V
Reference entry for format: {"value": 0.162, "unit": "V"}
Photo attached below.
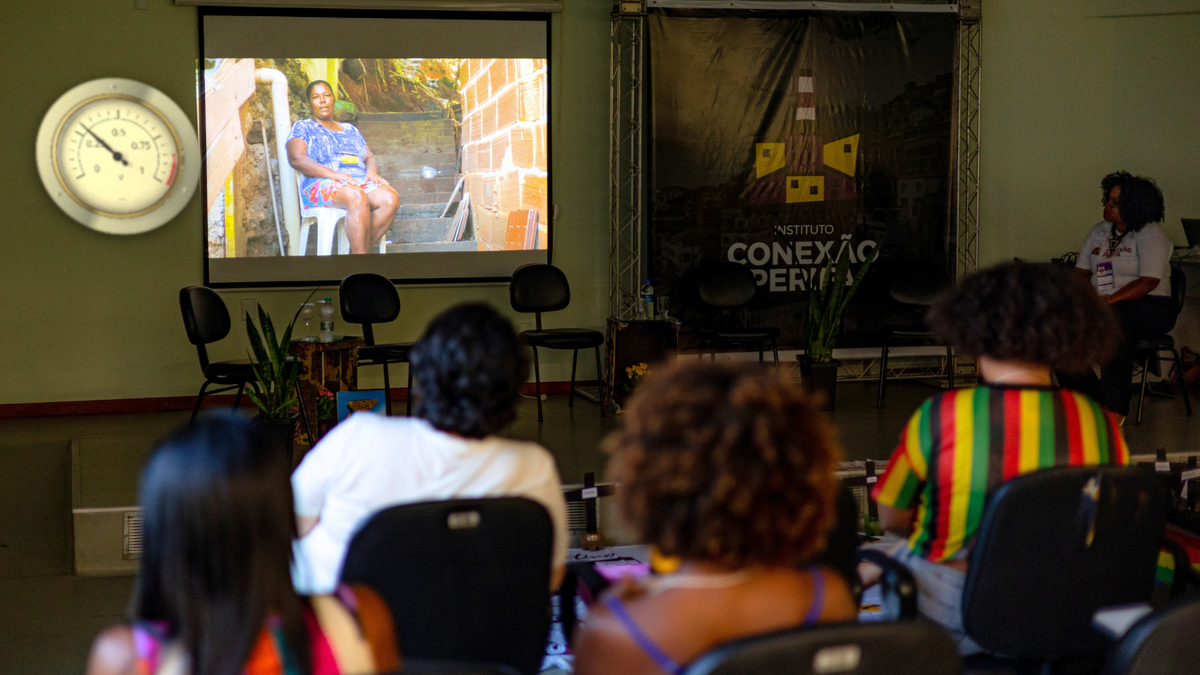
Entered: {"value": 0.3, "unit": "V"}
